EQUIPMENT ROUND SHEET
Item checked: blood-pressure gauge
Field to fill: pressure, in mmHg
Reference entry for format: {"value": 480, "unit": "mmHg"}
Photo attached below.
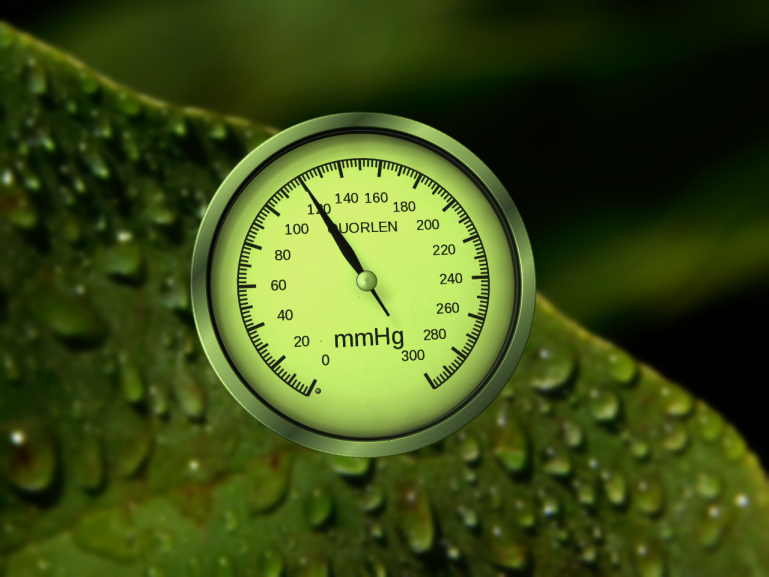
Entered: {"value": 120, "unit": "mmHg"}
